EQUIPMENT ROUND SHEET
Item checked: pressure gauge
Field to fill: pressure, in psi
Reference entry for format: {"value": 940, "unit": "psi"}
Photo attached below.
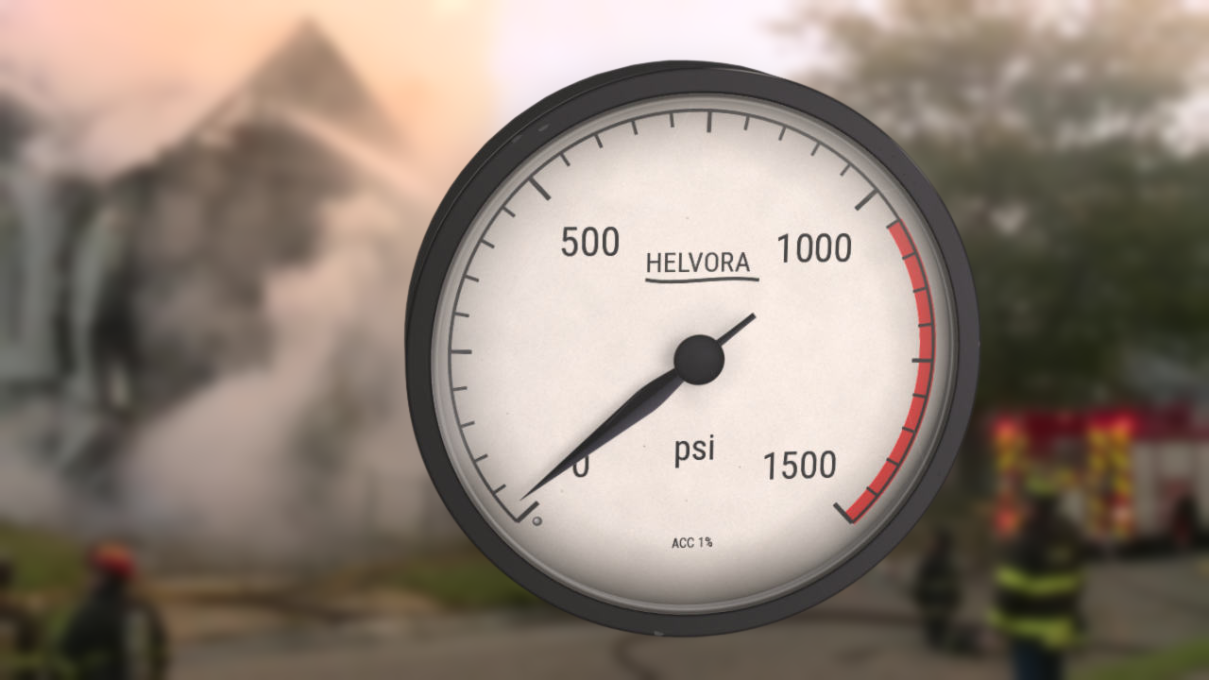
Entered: {"value": 25, "unit": "psi"}
